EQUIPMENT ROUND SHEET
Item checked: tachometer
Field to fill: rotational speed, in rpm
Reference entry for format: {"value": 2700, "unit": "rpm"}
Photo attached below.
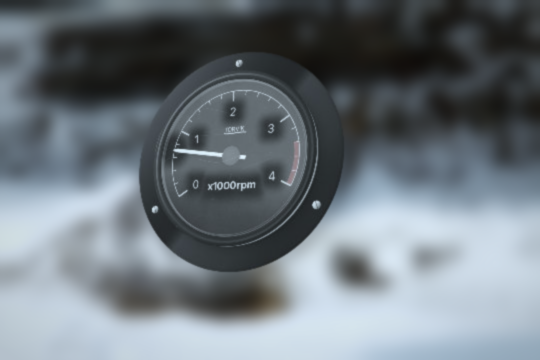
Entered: {"value": 700, "unit": "rpm"}
